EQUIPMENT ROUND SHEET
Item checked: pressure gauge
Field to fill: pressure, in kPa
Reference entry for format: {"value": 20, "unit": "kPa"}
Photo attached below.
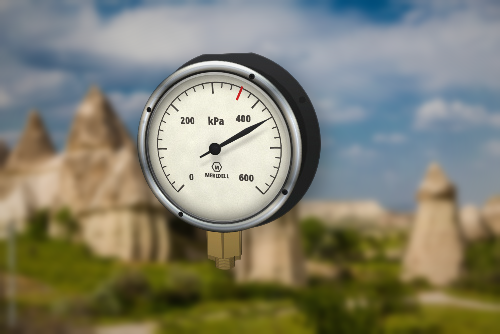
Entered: {"value": 440, "unit": "kPa"}
